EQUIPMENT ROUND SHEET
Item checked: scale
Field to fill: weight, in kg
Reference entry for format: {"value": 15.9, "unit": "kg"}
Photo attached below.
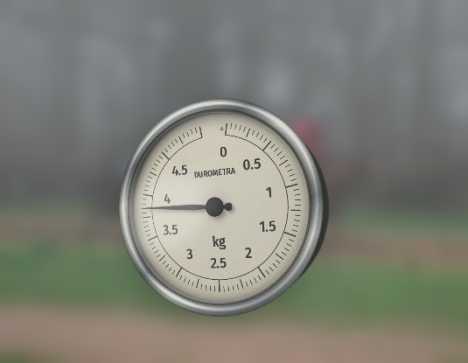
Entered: {"value": 3.85, "unit": "kg"}
